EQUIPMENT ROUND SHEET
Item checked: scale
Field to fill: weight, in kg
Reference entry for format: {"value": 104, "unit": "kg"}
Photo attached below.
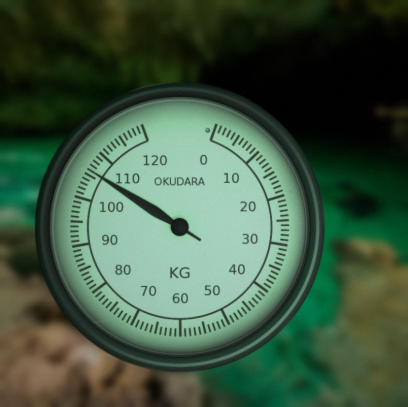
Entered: {"value": 106, "unit": "kg"}
